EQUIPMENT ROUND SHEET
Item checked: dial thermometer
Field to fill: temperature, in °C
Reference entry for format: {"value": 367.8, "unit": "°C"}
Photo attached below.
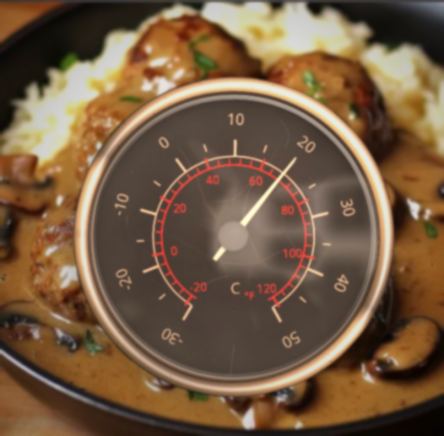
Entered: {"value": 20, "unit": "°C"}
